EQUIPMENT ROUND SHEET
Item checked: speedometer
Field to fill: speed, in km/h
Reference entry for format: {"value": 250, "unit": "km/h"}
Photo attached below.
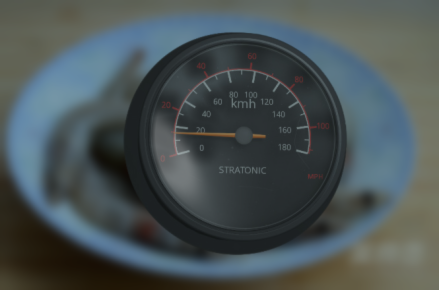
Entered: {"value": 15, "unit": "km/h"}
